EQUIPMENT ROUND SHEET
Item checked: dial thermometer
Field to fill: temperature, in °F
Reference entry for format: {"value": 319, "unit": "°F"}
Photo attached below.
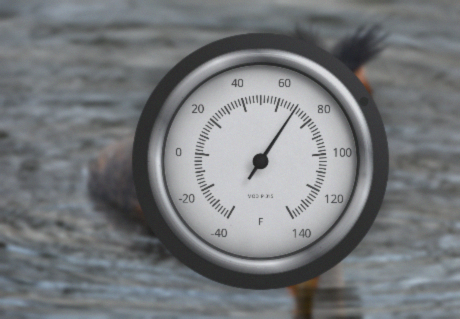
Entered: {"value": 70, "unit": "°F"}
